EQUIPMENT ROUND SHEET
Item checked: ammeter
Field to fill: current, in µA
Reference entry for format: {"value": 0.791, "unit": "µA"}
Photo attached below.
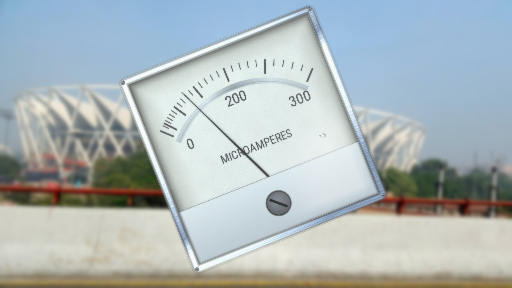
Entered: {"value": 130, "unit": "µA"}
